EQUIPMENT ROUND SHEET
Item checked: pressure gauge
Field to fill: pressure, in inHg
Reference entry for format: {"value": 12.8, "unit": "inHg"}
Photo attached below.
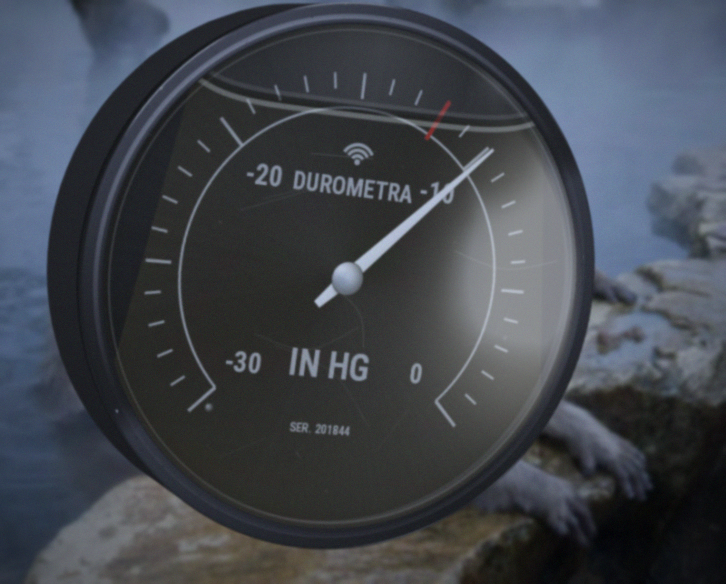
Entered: {"value": -10, "unit": "inHg"}
